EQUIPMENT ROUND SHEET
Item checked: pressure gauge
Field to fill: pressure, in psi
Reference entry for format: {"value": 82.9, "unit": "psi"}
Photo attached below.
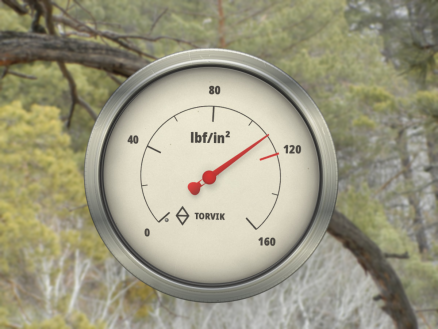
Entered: {"value": 110, "unit": "psi"}
